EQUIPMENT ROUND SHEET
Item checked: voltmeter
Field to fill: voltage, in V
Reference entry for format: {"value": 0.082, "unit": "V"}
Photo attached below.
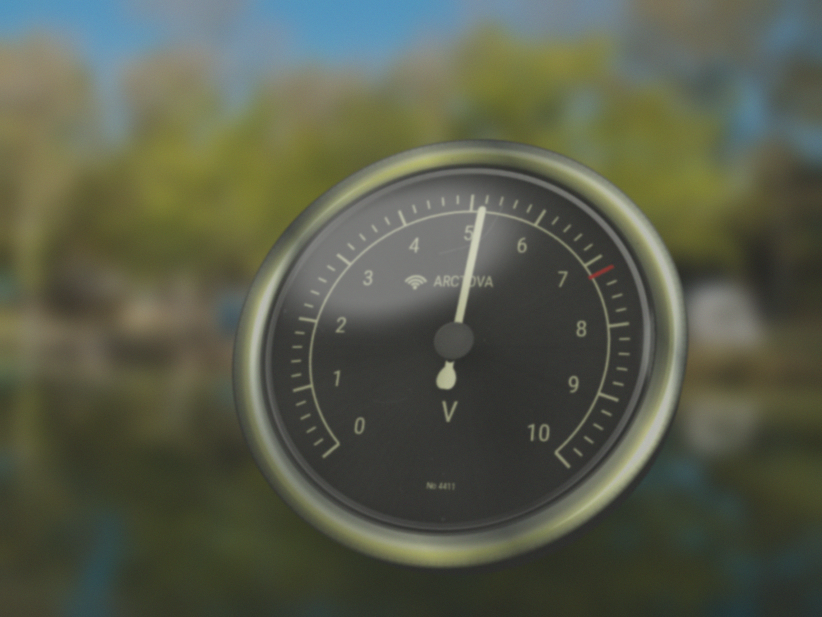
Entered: {"value": 5.2, "unit": "V"}
